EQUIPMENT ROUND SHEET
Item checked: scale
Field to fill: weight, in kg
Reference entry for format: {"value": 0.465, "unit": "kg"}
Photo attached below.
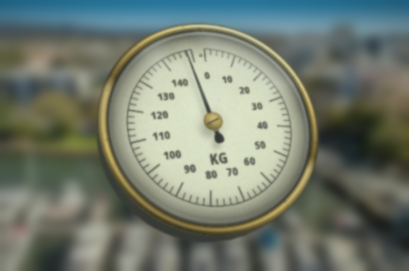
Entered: {"value": 148, "unit": "kg"}
